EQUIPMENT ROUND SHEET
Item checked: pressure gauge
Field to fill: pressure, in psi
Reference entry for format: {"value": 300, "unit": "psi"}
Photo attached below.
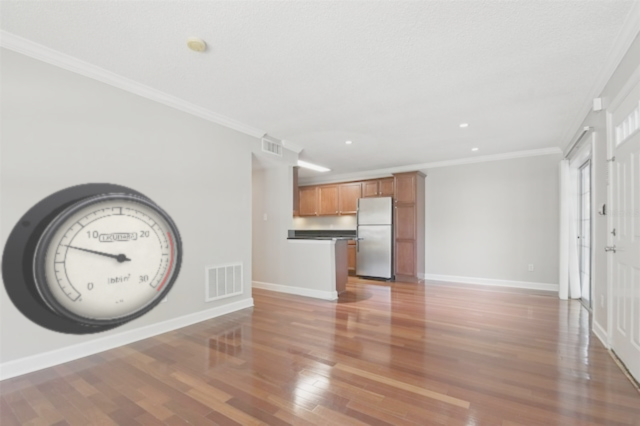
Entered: {"value": 7, "unit": "psi"}
